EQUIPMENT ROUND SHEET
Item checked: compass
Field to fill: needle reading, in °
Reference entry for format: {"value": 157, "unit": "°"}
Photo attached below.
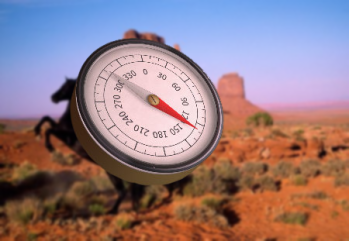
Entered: {"value": 130, "unit": "°"}
